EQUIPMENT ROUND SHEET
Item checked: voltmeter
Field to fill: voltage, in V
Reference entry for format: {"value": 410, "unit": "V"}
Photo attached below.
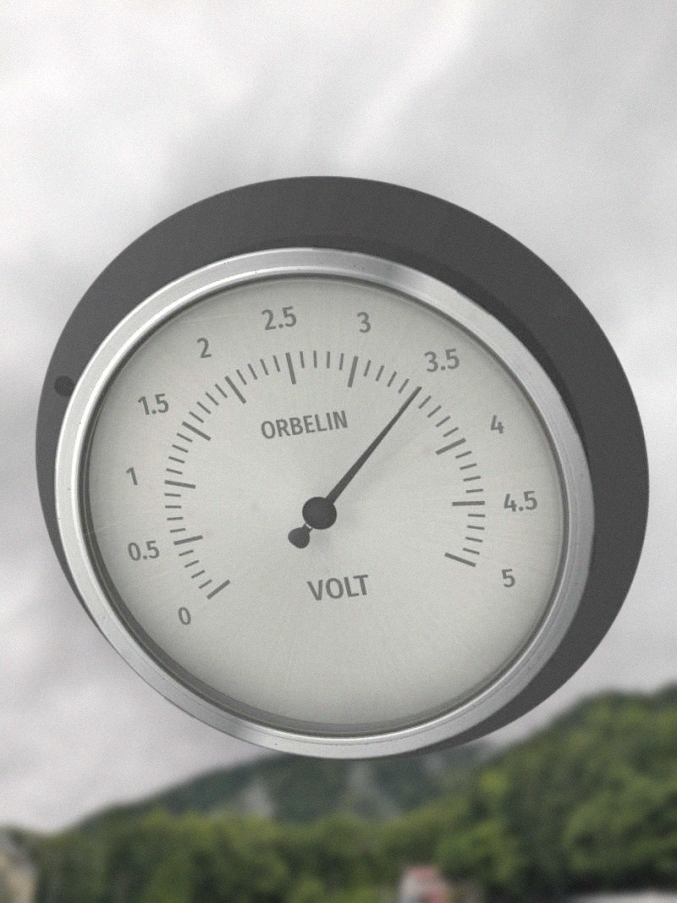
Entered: {"value": 3.5, "unit": "V"}
